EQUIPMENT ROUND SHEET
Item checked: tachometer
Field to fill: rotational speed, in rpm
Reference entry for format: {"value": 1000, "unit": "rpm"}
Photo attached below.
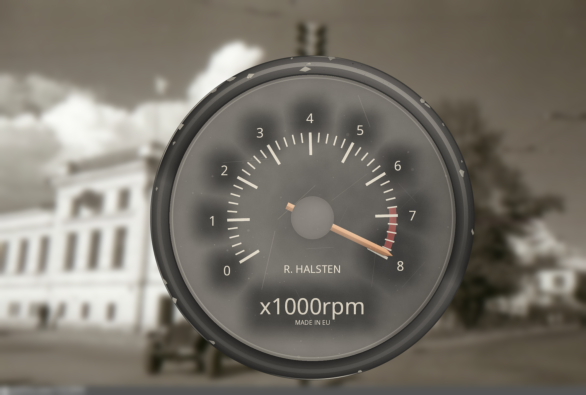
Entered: {"value": 7900, "unit": "rpm"}
